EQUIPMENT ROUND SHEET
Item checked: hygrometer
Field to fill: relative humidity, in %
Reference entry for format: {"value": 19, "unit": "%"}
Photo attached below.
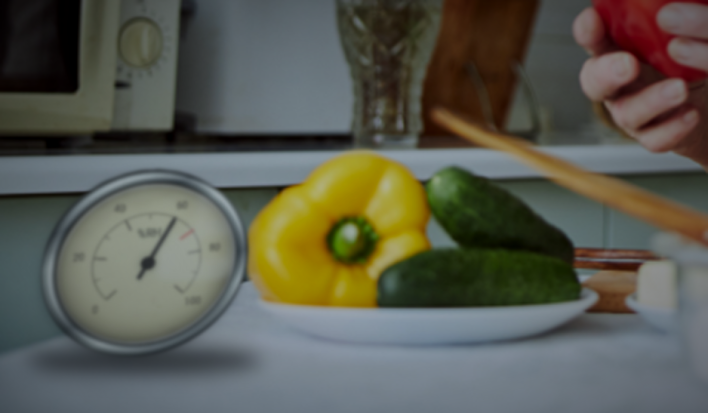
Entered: {"value": 60, "unit": "%"}
